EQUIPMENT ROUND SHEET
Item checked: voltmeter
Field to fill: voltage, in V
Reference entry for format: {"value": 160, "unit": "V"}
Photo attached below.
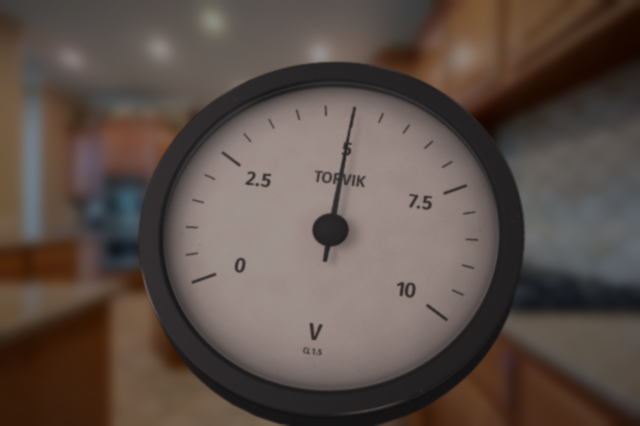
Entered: {"value": 5, "unit": "V"}
